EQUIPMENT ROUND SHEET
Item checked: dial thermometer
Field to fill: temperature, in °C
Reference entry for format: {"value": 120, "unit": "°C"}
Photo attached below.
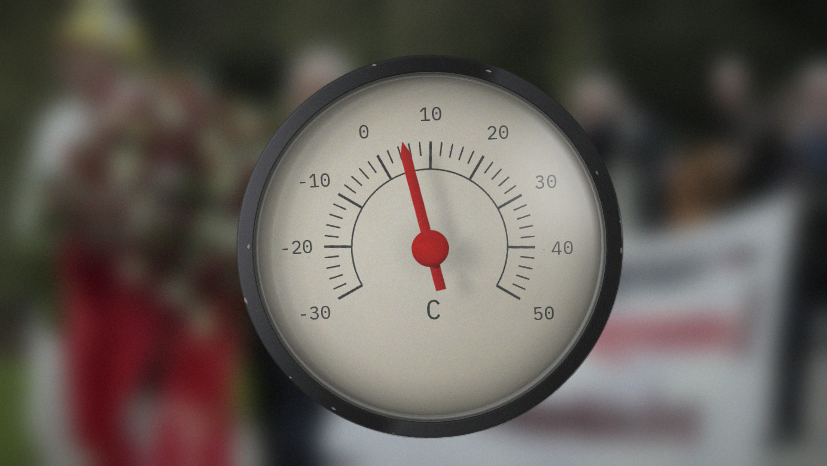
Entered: {"value": 5, "unit": "°C"}
